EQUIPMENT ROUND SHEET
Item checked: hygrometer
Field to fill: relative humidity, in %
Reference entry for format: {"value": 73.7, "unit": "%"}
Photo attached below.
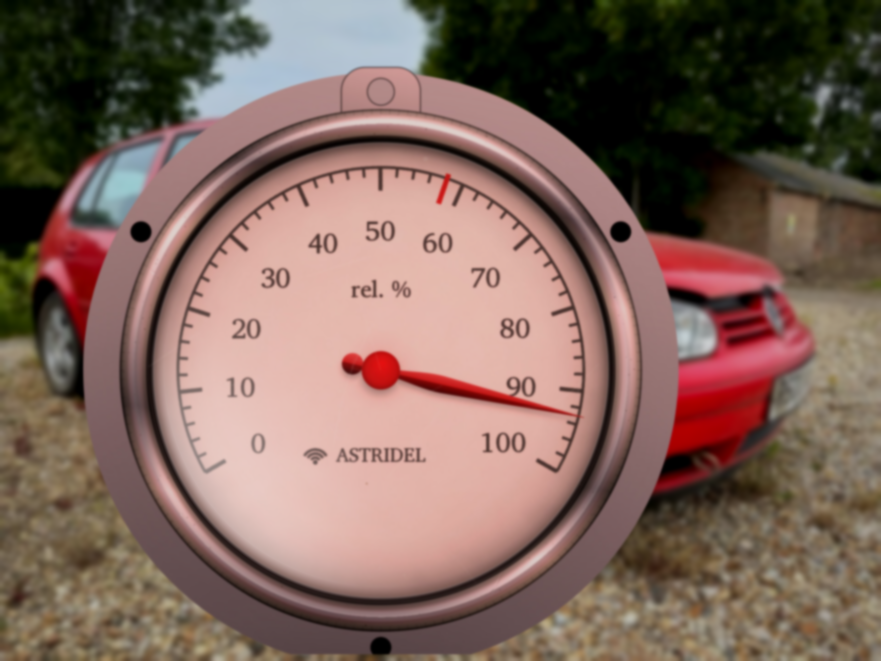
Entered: {"value": 93, "unit": "%"}
